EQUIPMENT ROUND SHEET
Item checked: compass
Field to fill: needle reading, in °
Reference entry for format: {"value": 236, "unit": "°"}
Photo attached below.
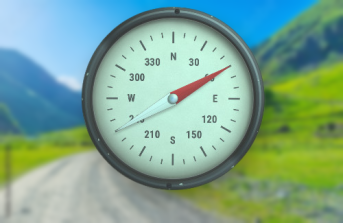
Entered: {"value": 60, "unit": "°"}
